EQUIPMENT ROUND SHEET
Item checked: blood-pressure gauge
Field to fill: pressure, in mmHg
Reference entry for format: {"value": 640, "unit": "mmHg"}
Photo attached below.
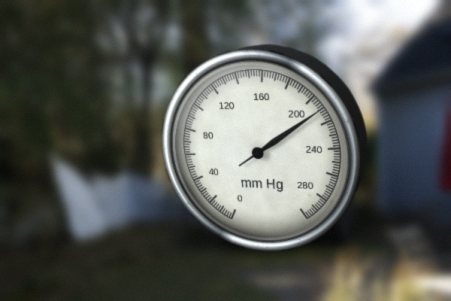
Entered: {"value": 210, "unit": "mmHg"}
